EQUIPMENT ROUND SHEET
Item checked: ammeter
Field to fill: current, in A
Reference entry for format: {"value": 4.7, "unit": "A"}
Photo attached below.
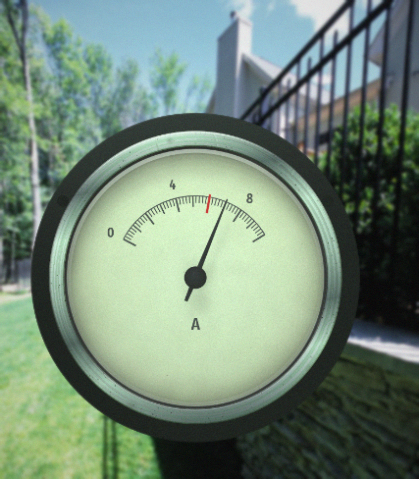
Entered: {"value": 7, "unit": "A"}
